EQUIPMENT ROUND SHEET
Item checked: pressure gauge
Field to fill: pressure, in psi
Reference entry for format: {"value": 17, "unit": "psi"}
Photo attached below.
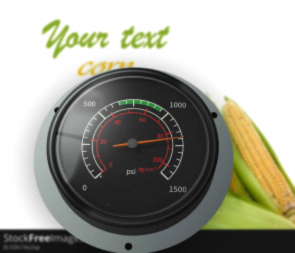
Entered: {"value": 1200, "unit": "psi"}
